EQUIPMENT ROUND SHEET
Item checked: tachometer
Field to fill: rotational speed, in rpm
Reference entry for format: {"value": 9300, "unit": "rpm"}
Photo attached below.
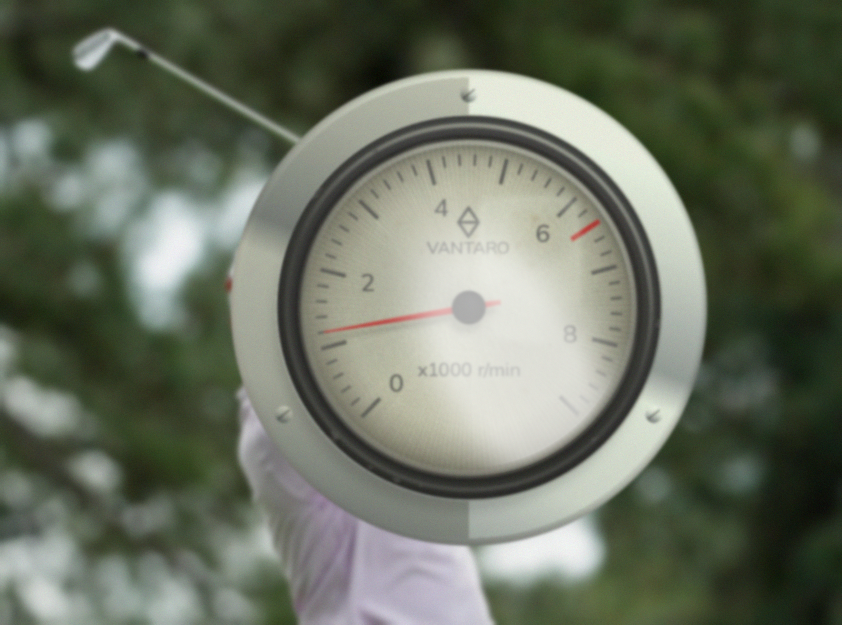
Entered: {"value": 1200, "unit": "rpm"}
